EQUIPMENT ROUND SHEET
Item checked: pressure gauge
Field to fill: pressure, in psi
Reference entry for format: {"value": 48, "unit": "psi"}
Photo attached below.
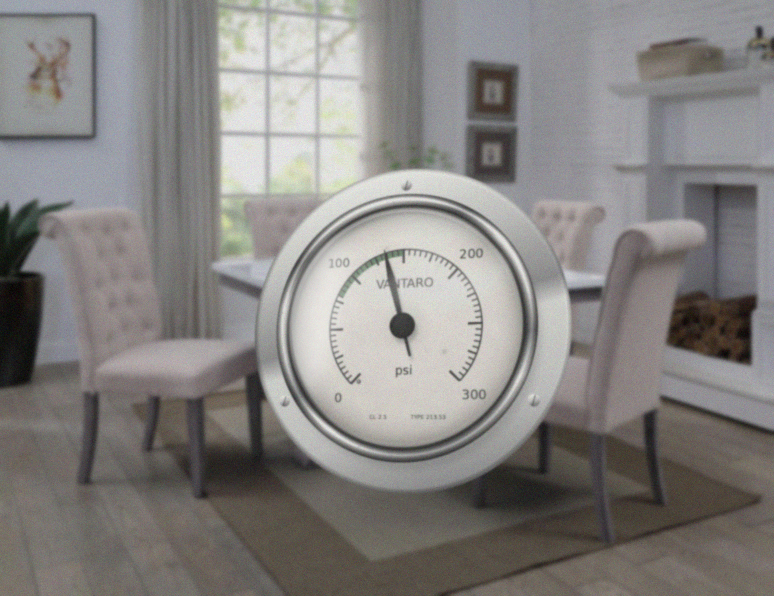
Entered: {"value": 135, "unit": "psi"}
